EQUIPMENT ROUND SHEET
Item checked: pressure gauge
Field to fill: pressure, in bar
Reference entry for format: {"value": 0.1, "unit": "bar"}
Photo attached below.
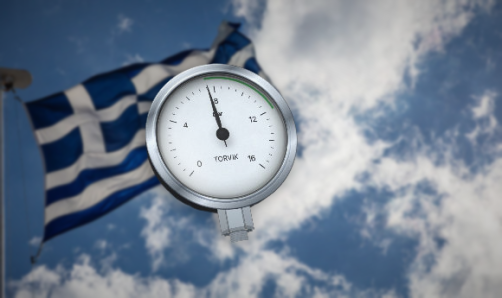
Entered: {"value": 7.5, "unit": "bar"}
